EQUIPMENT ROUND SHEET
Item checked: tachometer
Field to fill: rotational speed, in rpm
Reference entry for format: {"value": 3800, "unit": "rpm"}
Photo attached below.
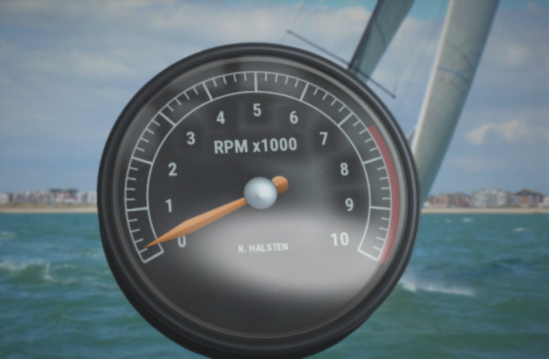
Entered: {"value": 200, "unit": "rpm"}
